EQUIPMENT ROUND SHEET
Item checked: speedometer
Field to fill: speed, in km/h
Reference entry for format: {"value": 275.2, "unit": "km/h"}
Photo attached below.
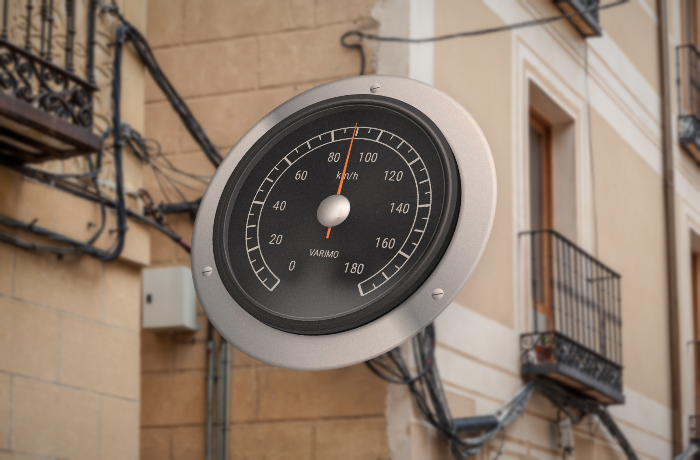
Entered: {"value": 90, "unit": "km/h"}
